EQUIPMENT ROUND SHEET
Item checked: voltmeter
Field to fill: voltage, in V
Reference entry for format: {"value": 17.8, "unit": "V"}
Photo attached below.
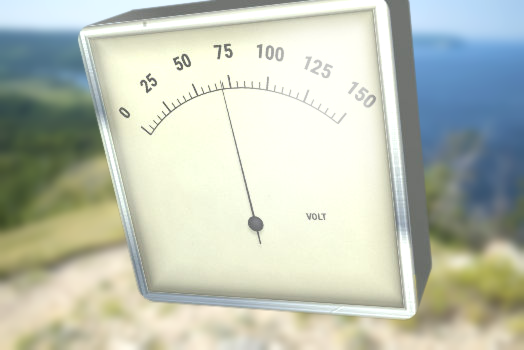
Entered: {"value": 70, "unit": "V"}
